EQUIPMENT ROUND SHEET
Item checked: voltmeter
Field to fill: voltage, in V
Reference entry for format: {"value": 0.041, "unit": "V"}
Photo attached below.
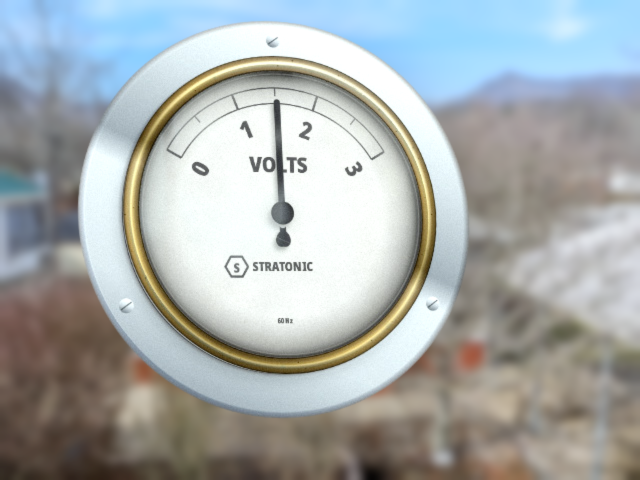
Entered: {"value": 1.5, "unit": "V"}
